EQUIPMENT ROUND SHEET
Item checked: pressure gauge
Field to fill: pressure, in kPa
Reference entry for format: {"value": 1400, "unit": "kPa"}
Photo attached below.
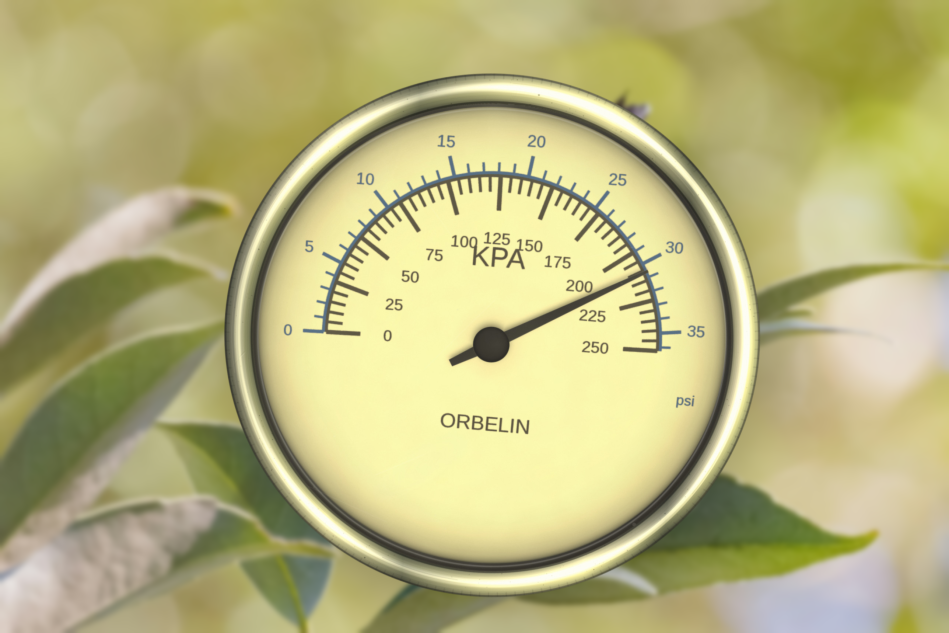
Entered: {"value": 210, "unit": "kPa"}
